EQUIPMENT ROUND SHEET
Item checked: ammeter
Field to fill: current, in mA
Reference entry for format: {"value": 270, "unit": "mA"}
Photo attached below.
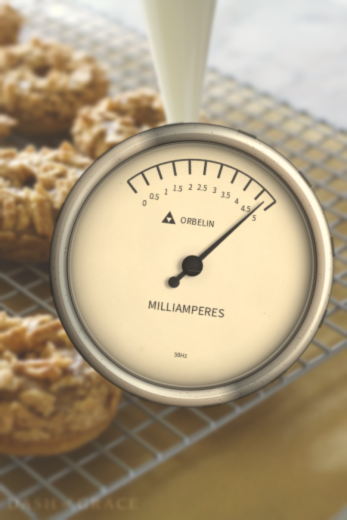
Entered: {"value": 4.75, "unit": "mA"}
